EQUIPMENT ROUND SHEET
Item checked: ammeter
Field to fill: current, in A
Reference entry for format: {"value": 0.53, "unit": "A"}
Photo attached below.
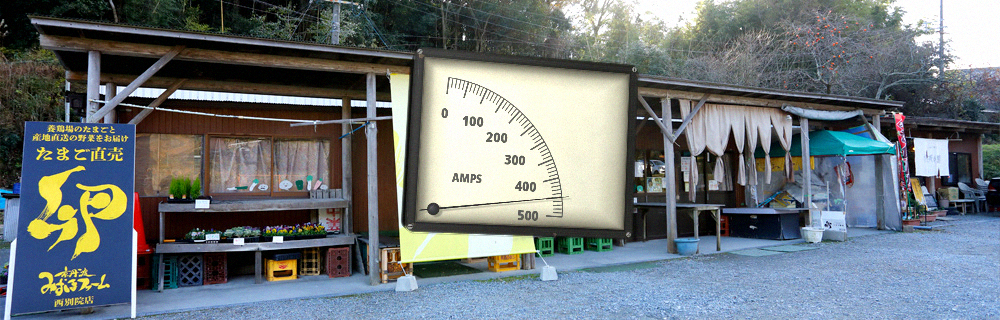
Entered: {"value": 450, "unit": "A"}
